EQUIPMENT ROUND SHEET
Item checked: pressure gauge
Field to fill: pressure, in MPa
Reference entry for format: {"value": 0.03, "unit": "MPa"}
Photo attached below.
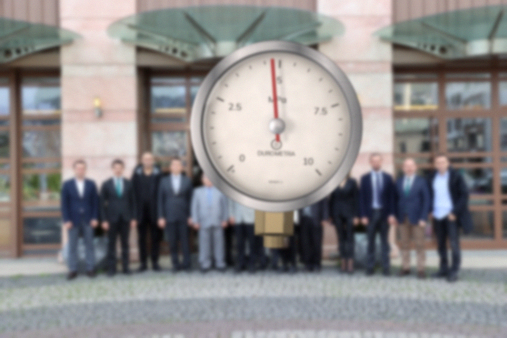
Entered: {"value": 4.75, "unit": "MPa"}
